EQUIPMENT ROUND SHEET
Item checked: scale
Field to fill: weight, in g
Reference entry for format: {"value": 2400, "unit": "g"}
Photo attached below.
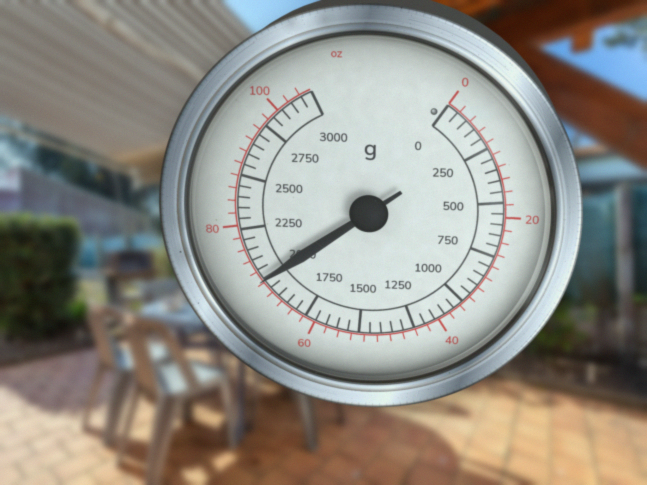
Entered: {"value": 2000, "unit": "g"}
